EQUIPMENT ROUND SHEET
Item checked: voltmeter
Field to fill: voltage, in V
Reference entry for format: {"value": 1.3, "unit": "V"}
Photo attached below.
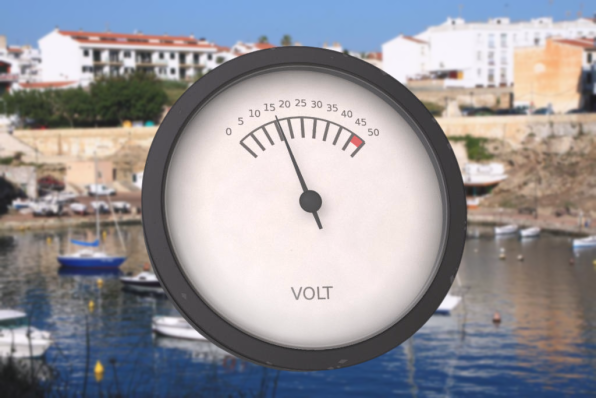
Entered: {"value": 15, "unit": "V"}
